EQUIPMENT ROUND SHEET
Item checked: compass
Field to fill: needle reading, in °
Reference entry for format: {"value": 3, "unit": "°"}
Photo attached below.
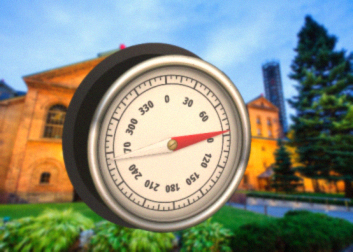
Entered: {"value": 85, "unit": "°"}
